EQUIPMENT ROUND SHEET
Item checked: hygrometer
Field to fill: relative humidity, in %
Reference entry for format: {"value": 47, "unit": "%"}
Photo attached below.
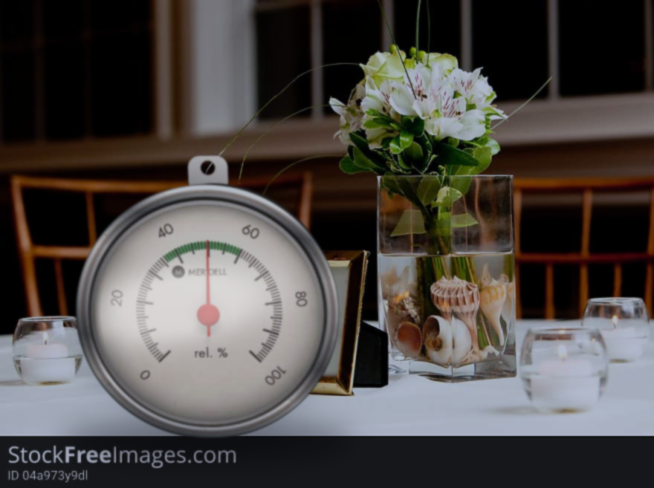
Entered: {"value": 50, "unit": "%"}
